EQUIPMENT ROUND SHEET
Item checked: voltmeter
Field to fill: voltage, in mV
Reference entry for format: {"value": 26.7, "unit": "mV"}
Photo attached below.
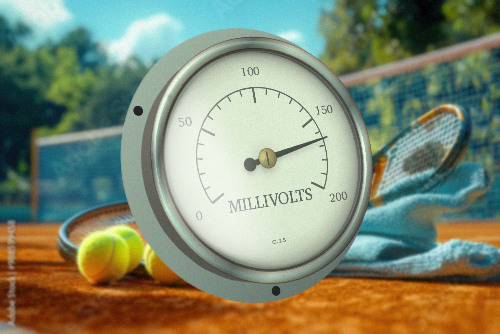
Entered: {"value": 165, "unit": "mV"}
